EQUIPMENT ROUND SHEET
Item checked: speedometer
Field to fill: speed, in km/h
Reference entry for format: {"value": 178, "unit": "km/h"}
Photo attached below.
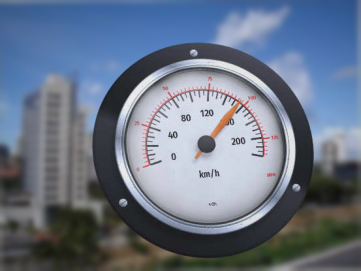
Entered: {"value": 155, "unit": "km/h"}
